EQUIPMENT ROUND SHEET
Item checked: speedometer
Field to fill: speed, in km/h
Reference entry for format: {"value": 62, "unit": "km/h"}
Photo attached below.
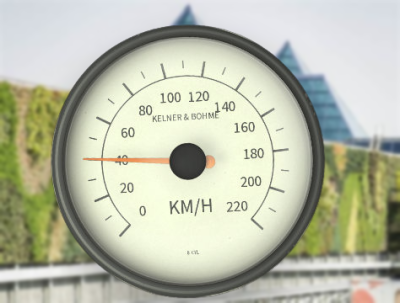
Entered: {"value": 40, "unit": "km/h"}
